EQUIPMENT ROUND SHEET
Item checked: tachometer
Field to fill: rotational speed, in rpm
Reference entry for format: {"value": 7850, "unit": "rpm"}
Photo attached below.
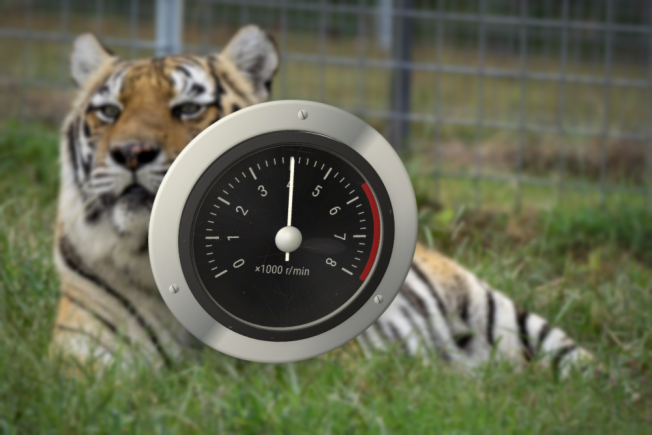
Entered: {"value": 4000, "unit": "rpm"}
